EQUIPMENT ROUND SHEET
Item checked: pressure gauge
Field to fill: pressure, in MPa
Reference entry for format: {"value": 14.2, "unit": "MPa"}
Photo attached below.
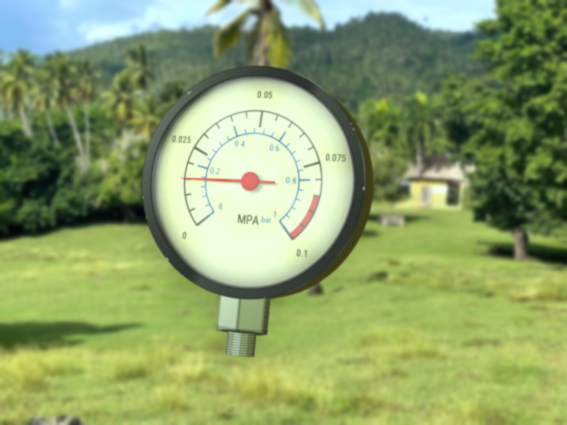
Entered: {"value": 0.015, "unit": "MPa"}
